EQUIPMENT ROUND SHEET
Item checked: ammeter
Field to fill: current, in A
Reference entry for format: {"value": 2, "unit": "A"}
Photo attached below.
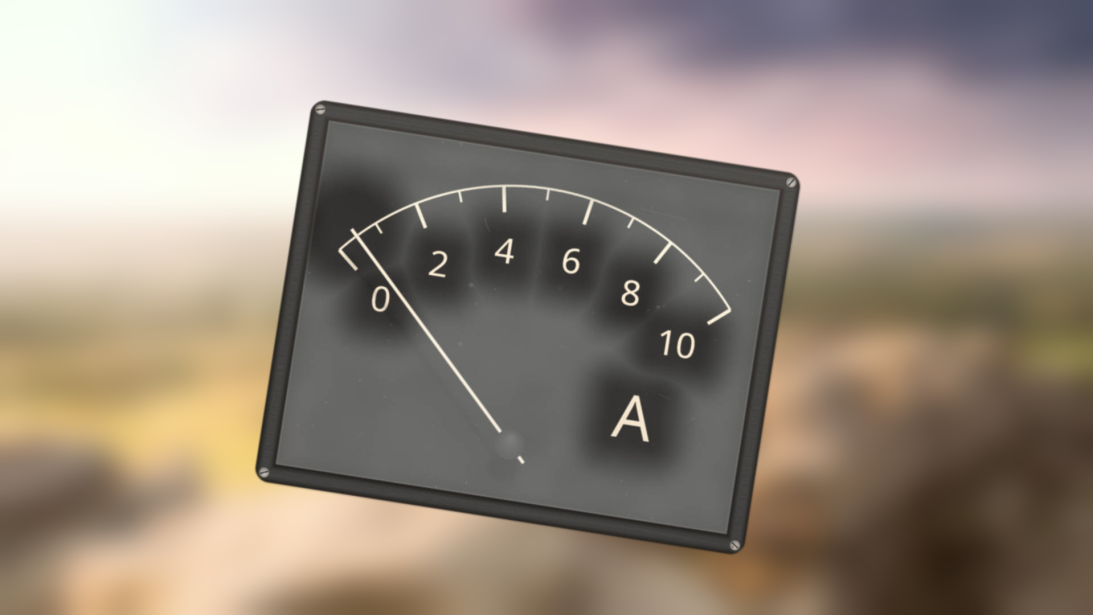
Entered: {"value": 0.5, "unit": "A"}
